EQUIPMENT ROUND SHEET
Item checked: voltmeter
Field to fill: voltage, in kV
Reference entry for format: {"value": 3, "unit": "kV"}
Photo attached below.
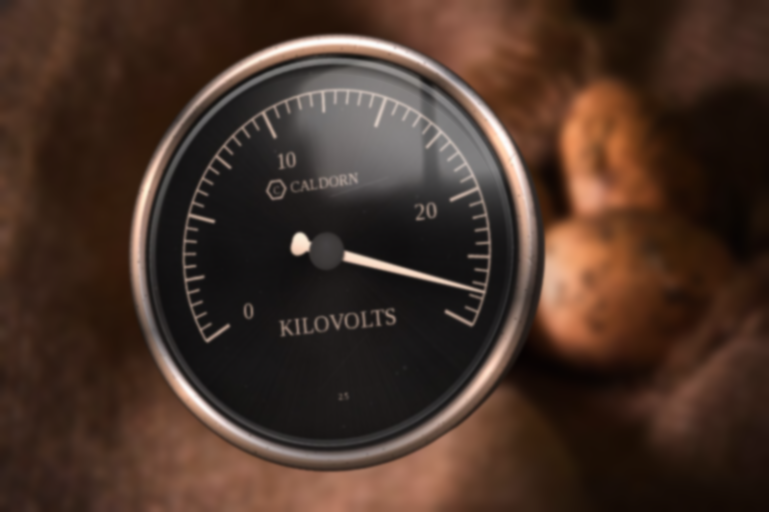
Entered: {"value": 23.75, "unit": "kV"}
